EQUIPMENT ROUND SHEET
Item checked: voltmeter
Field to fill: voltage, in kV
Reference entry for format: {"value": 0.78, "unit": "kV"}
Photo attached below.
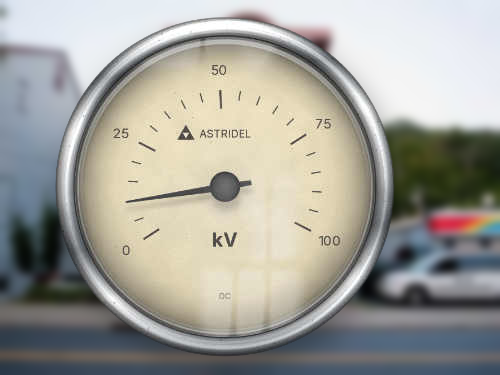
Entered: {"value": 10, "unit": "kV"}
